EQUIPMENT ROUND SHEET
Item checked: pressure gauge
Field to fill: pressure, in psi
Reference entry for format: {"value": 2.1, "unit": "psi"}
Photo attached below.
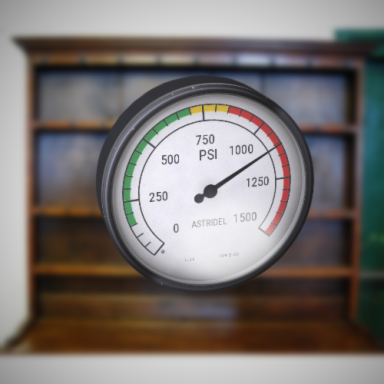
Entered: {"value": 1100, "unit": "psi"}
